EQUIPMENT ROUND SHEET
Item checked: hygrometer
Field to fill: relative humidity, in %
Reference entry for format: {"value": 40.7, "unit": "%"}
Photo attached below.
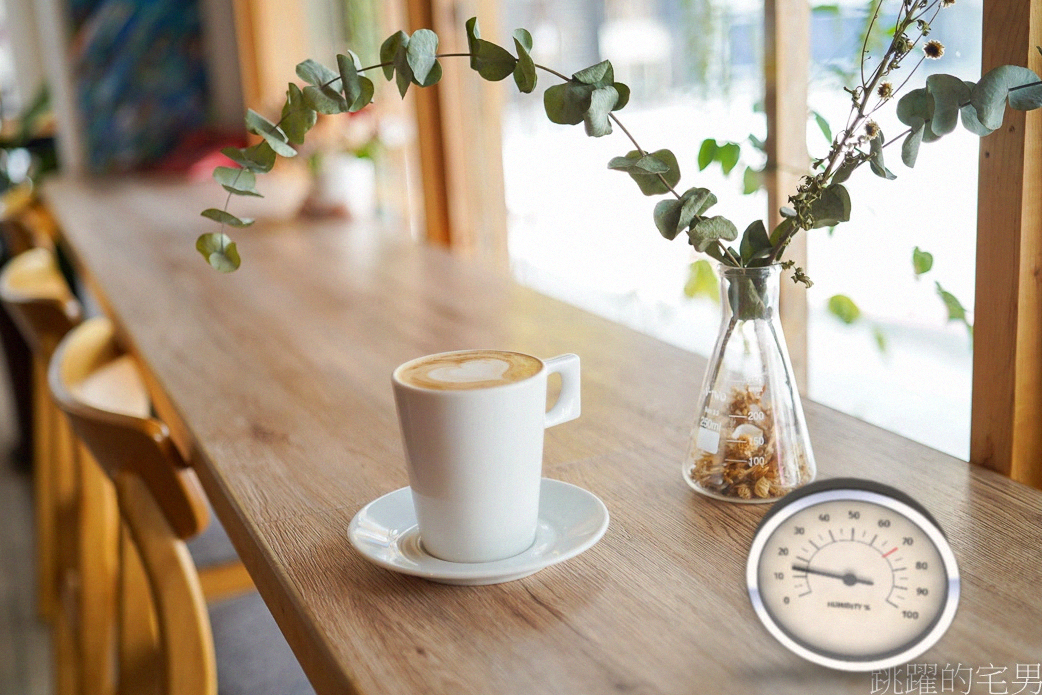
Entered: {"value": 15, "unit": "%"}
